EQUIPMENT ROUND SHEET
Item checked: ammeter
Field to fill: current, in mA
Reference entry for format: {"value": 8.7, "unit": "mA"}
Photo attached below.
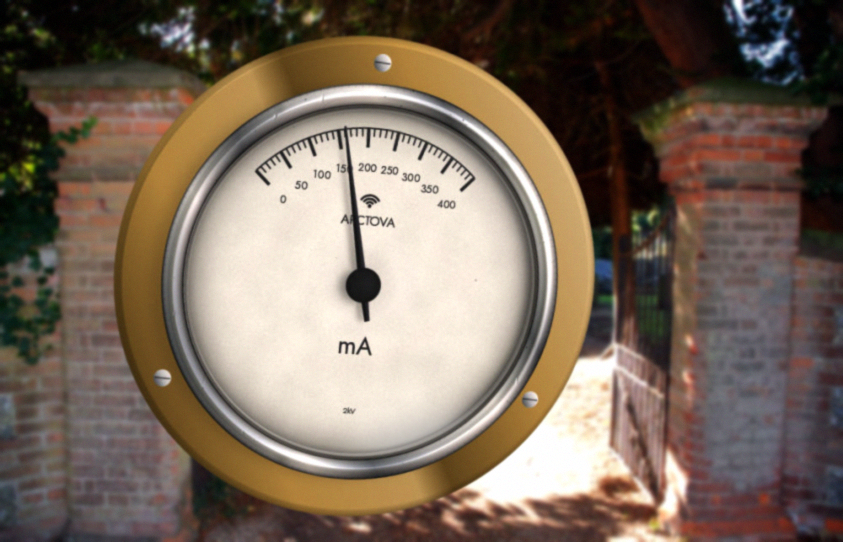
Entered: {"value": 160, "unit": "mA"}
